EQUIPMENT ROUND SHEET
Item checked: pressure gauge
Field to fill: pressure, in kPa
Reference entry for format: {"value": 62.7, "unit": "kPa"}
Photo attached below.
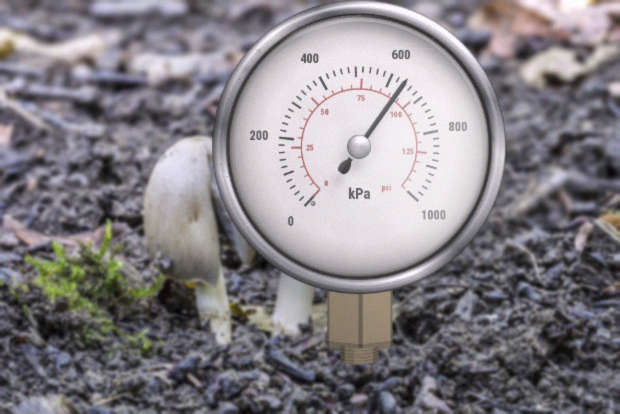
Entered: {"value": 640, "unit": "kPa"}
